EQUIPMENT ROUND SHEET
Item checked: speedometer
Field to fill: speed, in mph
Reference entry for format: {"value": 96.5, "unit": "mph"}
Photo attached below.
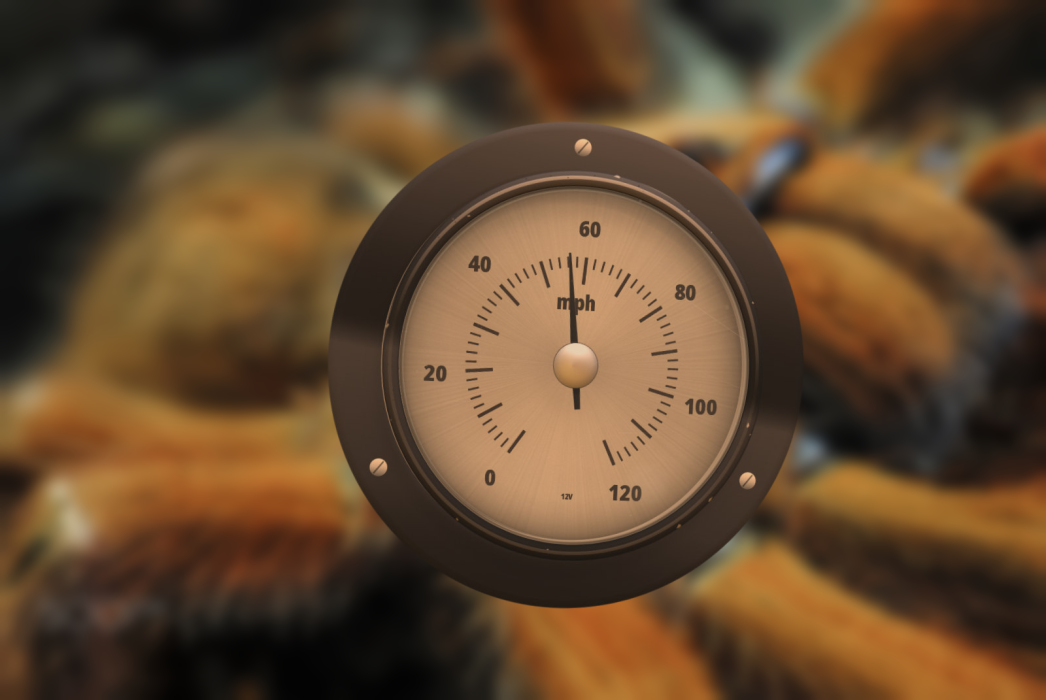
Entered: {"value": 56, "unit": "mph"}
